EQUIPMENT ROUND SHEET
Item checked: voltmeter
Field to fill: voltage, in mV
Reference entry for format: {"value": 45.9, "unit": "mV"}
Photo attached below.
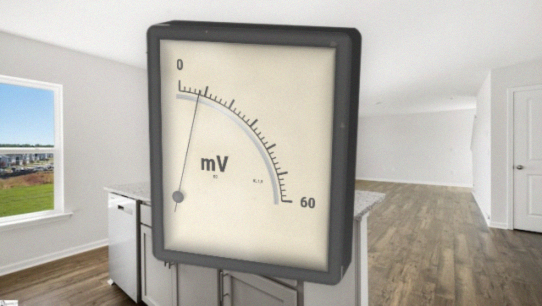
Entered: {"value": 8, "unit": "mV"}
